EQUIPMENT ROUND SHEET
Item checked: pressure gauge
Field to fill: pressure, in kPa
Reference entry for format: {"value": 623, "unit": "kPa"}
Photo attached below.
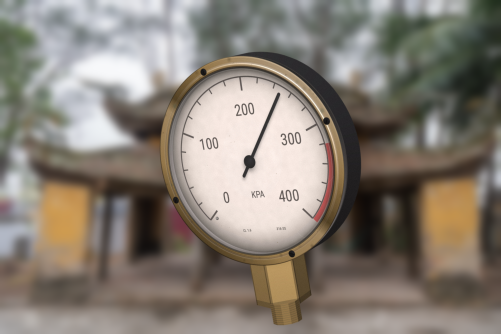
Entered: {"value": 250, "unit": "kPa"}
